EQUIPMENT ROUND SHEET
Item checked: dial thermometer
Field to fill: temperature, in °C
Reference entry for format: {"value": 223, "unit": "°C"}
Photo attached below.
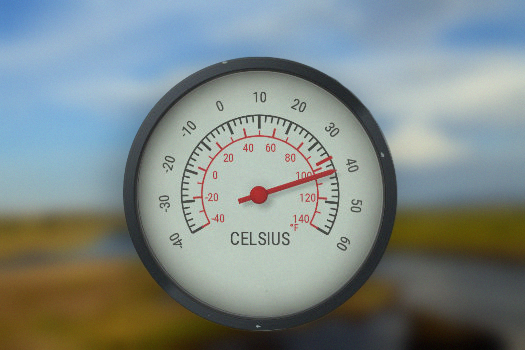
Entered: {"value": 40, "unit": "°C"}
